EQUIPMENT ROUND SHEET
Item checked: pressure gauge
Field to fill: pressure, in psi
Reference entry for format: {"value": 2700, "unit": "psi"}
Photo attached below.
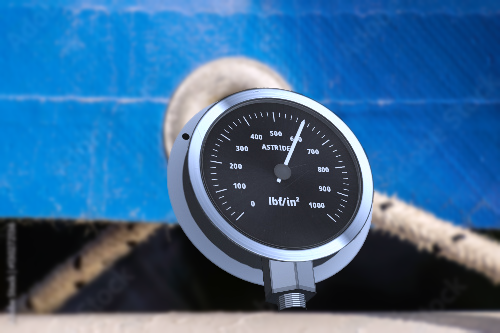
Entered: {"value": 600, "unit": "psi"}
